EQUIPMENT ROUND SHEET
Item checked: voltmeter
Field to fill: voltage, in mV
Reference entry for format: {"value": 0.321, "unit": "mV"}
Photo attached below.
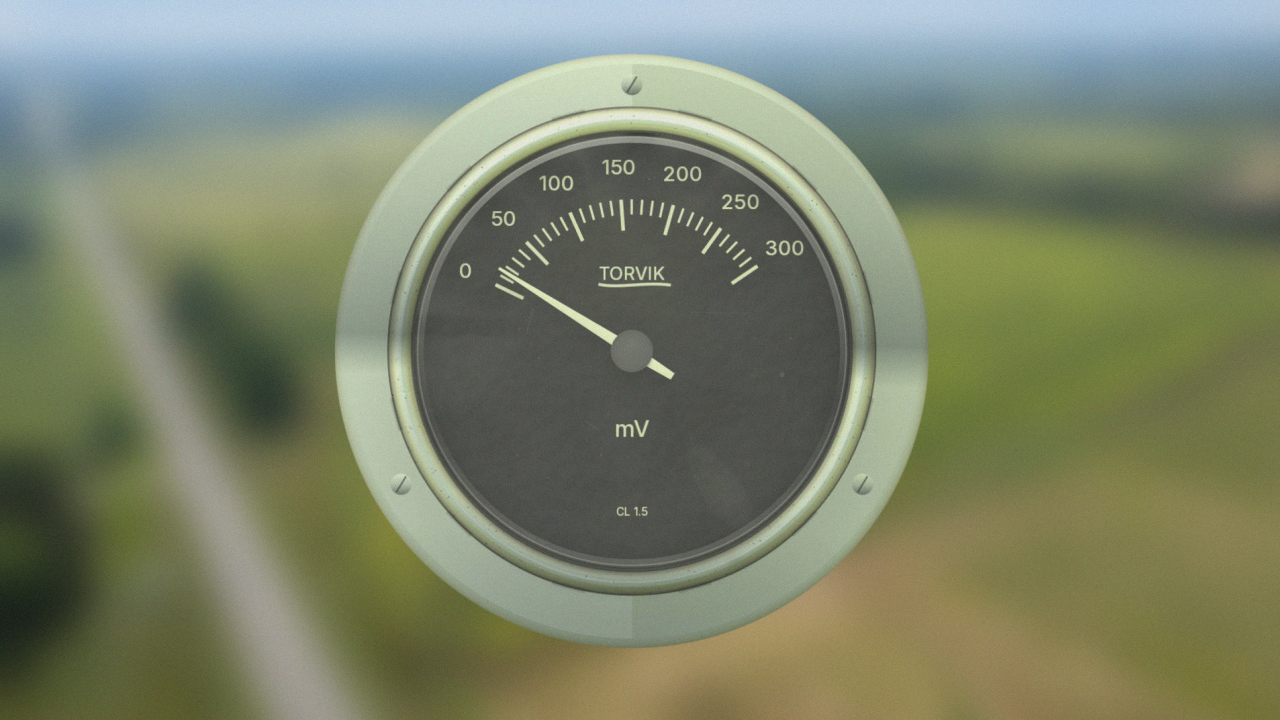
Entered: {"value": 15, "unit": "mV"}
